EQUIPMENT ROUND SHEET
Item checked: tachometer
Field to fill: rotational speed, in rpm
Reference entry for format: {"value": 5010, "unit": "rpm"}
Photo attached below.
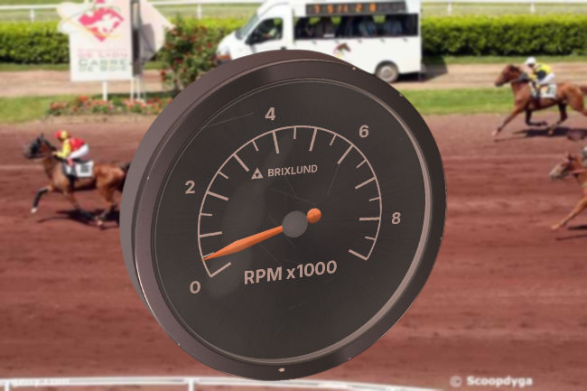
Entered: {"value": 500, "unit": "rpm"}
